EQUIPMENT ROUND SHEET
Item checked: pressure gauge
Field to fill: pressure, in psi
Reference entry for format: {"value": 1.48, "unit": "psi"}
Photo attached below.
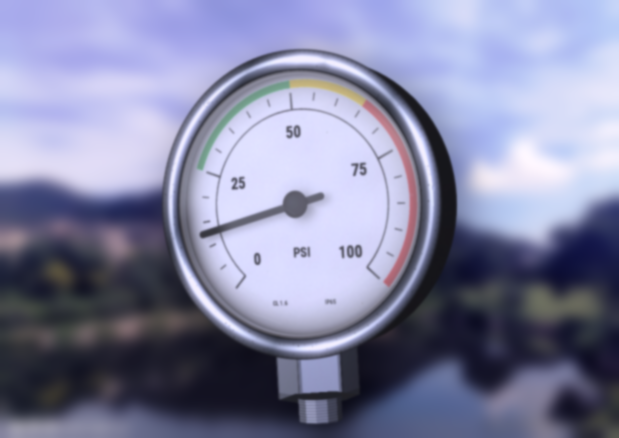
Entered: {"value": 12.5, "unit": "psi"}
